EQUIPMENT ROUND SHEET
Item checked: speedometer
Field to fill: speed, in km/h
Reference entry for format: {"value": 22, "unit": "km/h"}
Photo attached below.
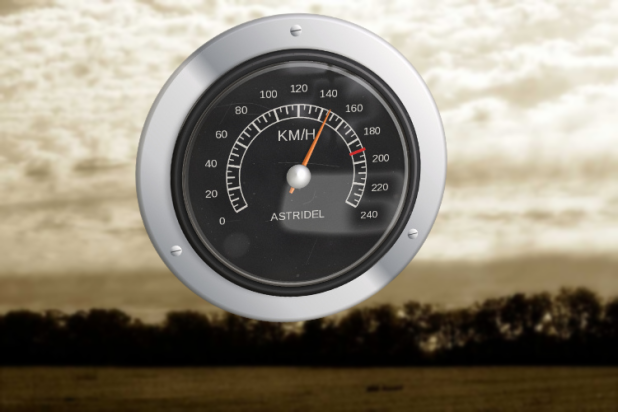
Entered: {"value": 145, "unit": "km/h"}
